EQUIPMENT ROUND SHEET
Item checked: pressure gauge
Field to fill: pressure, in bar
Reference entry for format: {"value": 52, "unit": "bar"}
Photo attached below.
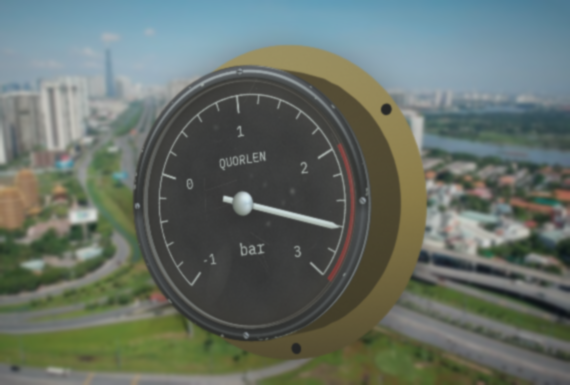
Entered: {"value": 2.6, "unit": "bar"}
